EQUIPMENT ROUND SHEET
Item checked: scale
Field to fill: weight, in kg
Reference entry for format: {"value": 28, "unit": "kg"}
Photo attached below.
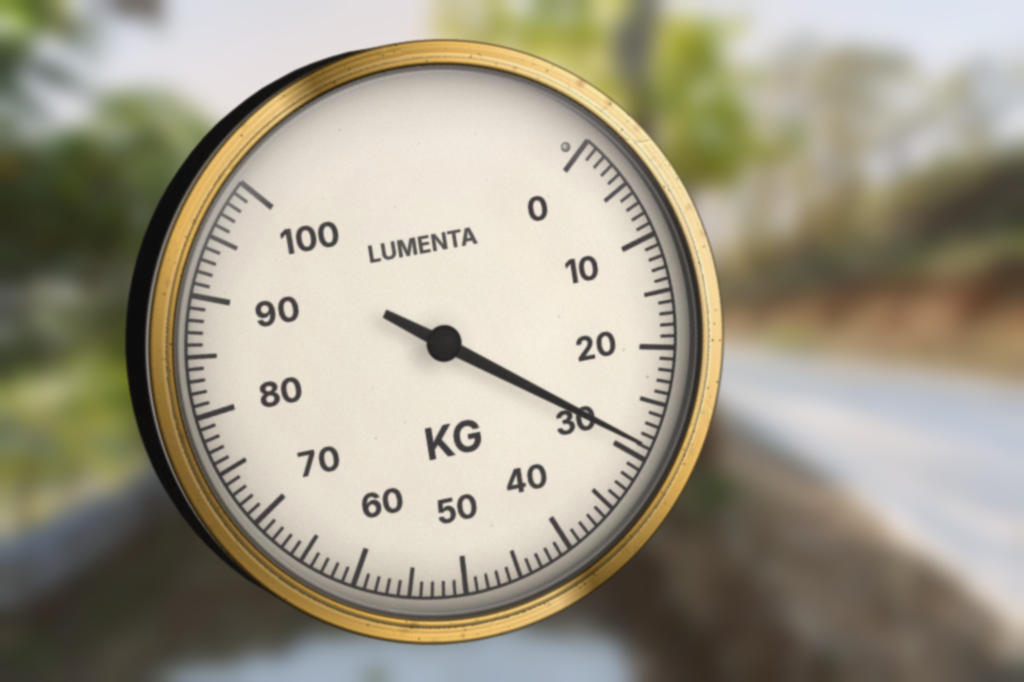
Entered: {"value": 29, "unit": "kg"}
